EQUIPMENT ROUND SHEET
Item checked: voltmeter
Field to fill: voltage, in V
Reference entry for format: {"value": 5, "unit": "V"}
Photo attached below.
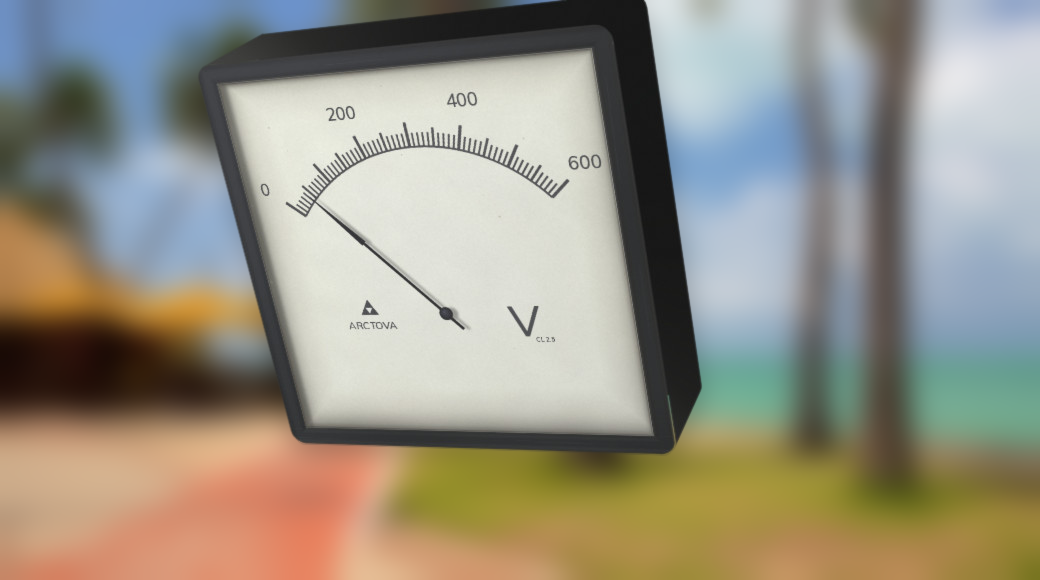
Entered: {"value": 50, "unit": "V"}
